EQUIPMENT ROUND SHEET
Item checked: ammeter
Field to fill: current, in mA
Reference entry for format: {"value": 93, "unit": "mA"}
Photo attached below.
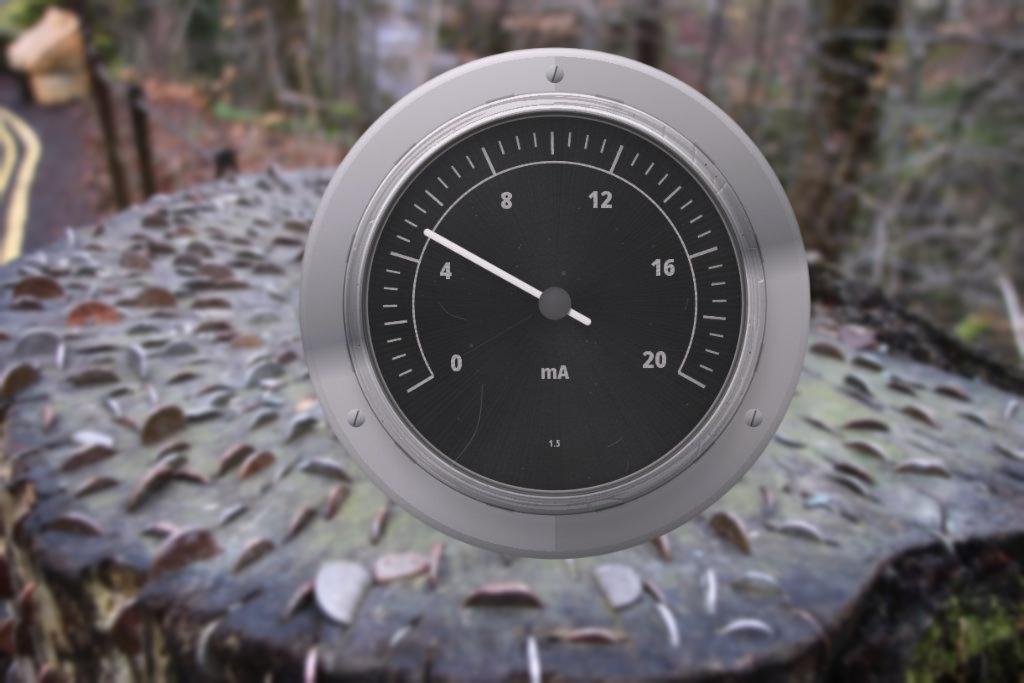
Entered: {"value": 5, "unit": "mA"}
